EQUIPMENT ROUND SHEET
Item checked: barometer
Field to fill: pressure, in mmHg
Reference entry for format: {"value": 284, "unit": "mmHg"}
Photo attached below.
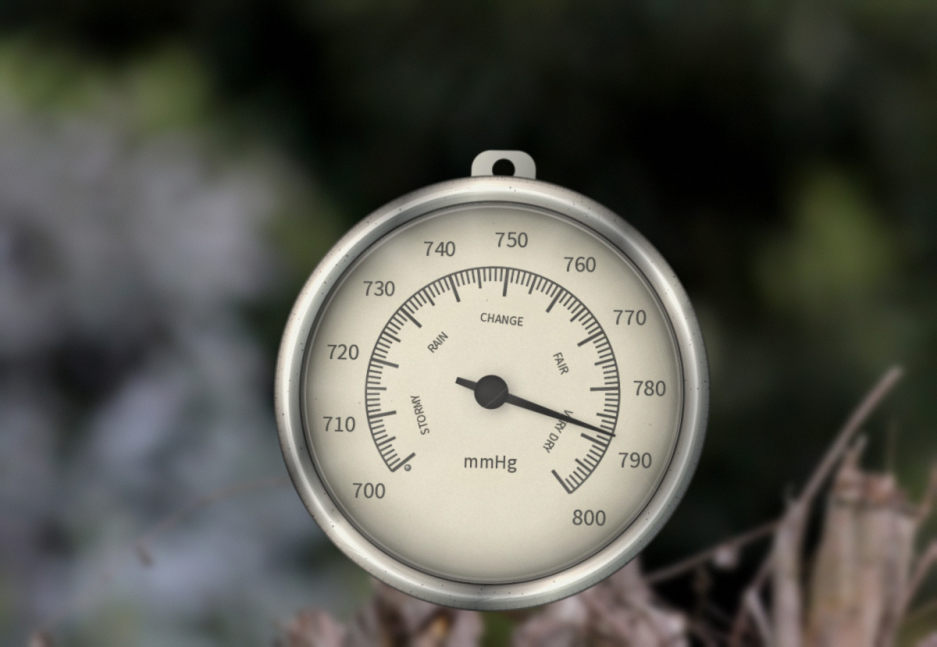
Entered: {"value": 788, "unit": "mmHg"}
